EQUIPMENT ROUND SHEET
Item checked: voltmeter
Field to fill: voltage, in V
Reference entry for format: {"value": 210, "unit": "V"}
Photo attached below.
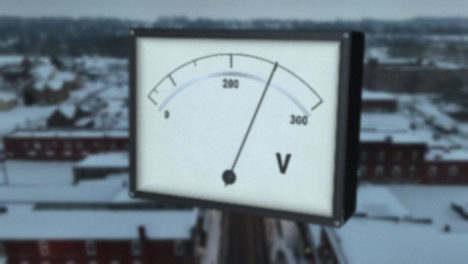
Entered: {"value": 250, "unit": "V"}
